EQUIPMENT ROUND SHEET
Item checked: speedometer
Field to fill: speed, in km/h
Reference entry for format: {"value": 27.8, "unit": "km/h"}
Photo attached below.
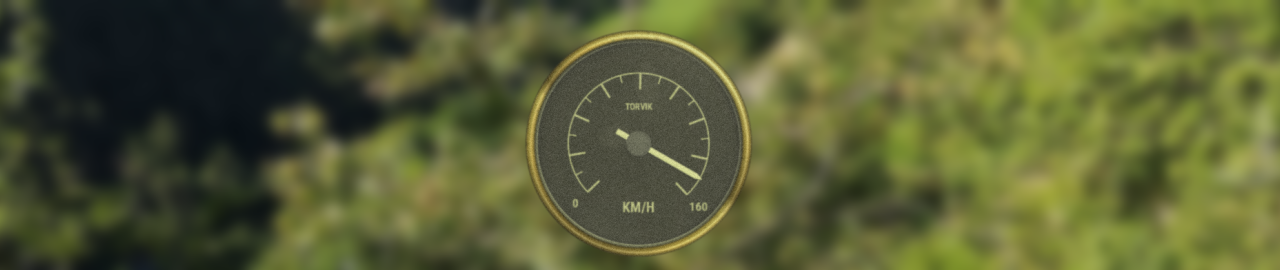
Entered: {"value": 150, "unit": "km/h"}
